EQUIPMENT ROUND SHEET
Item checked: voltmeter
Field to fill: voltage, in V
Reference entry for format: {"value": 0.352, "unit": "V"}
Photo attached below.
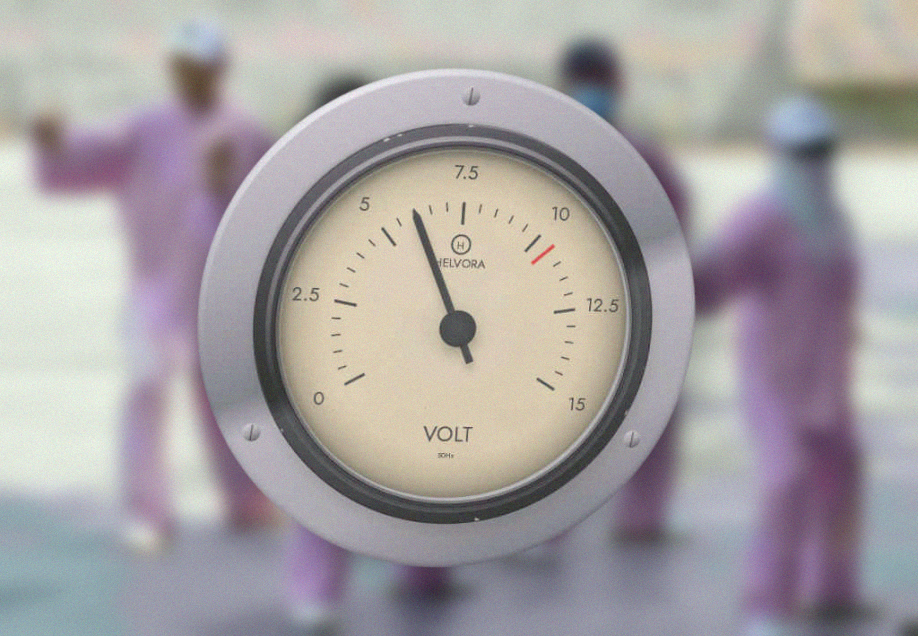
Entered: {"value": 6, "unit": "V"}
